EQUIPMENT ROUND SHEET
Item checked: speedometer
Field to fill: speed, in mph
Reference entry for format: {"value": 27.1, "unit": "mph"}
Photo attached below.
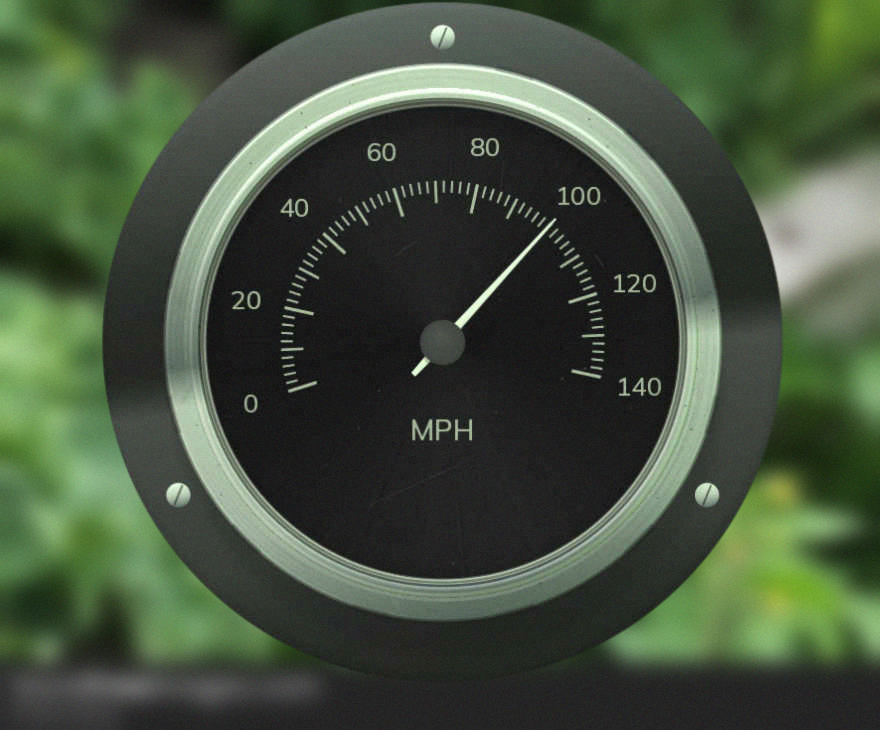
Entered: {"value": 100, "unit": "mph"}
